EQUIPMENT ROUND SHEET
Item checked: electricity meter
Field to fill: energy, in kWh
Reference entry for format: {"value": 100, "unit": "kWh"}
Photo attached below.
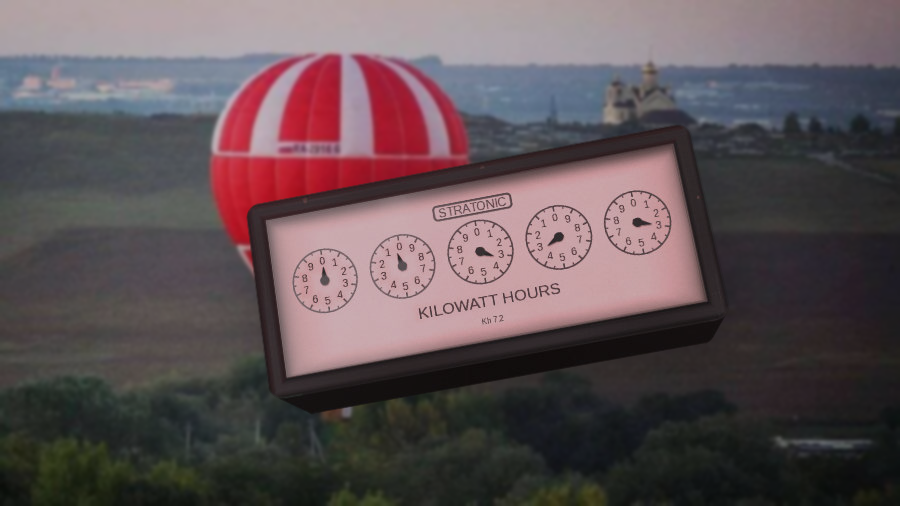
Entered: {"value": 333, "unit": "kWh"}
